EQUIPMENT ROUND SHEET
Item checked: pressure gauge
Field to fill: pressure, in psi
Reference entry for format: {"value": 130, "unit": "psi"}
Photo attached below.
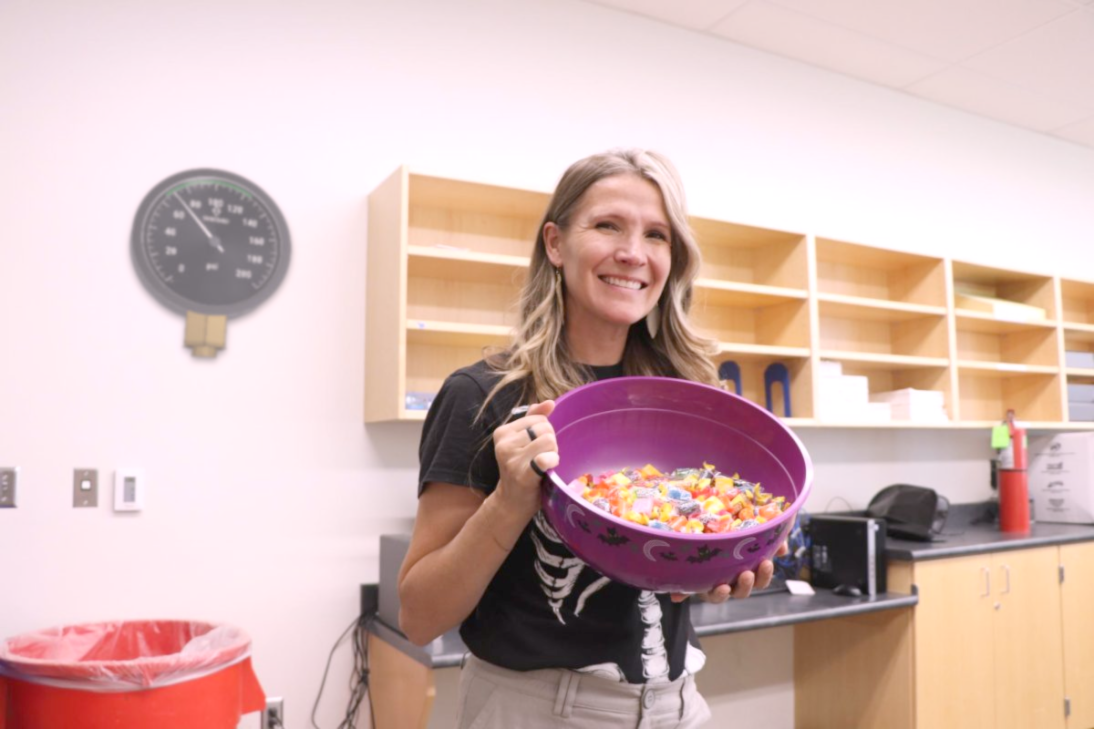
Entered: {"value": 70, "unit": "psi"}
